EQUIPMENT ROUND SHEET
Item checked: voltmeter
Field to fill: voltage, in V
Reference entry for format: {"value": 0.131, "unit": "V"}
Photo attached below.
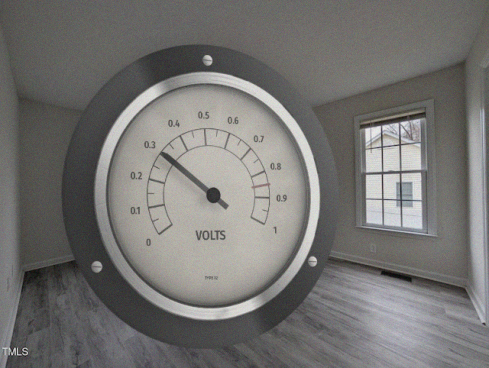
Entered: {"value": 0.3, "unit": "V"}
